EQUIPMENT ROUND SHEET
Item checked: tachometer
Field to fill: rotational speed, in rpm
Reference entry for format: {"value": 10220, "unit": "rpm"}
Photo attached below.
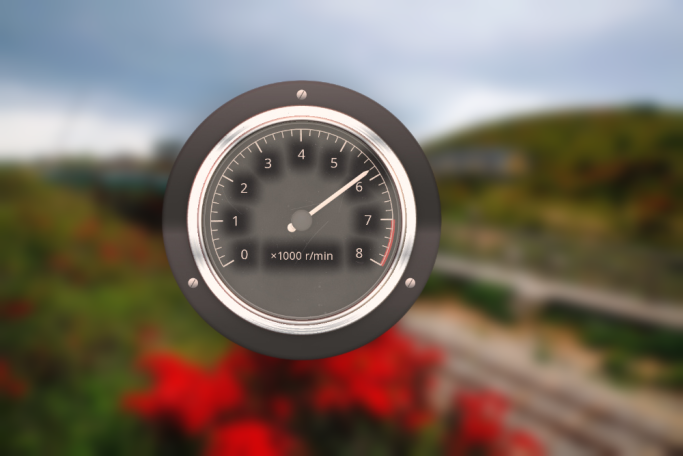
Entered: {"value": 5800, "unit": "rpm"}
